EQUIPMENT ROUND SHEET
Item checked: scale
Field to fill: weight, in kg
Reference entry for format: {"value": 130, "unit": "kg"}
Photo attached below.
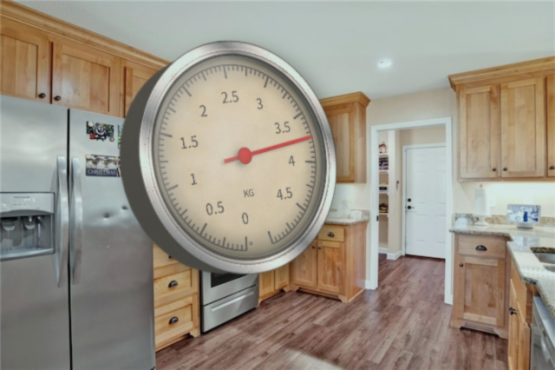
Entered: {"value": 3.75, "unit": "kg"}
